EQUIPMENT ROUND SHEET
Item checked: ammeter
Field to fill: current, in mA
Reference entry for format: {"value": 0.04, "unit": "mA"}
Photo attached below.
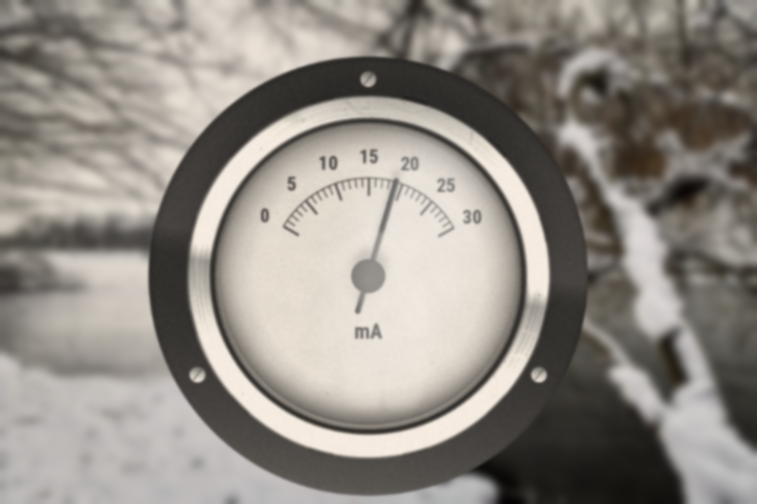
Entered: {"value": 19, "unit": "mA"}
